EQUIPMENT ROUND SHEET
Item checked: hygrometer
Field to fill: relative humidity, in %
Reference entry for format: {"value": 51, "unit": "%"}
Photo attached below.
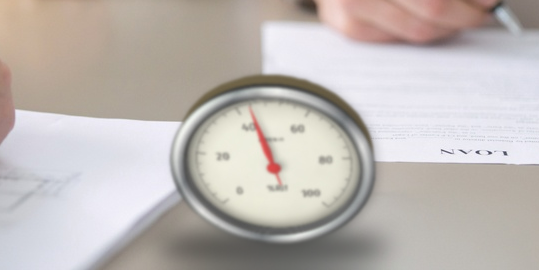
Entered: {"value": 44, "unit": "%"}
